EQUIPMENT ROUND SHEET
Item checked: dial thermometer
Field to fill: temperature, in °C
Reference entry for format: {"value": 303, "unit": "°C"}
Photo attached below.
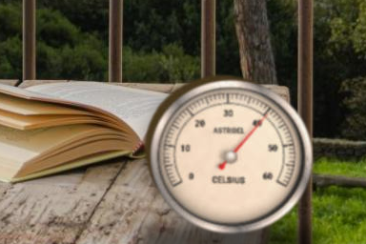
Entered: {"value": 40, "unit": "°C"}
